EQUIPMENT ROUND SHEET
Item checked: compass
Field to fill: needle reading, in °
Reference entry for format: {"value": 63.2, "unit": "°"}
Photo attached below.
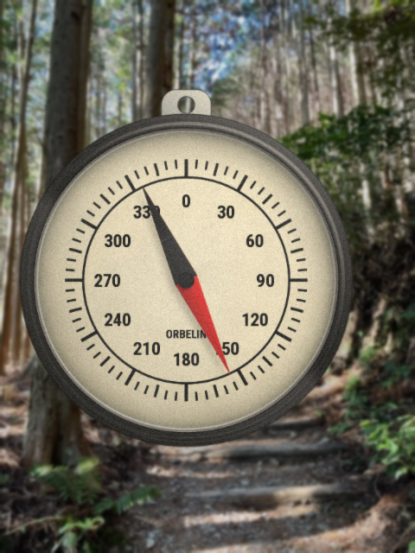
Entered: {"value": 155, "unit": "°"}
